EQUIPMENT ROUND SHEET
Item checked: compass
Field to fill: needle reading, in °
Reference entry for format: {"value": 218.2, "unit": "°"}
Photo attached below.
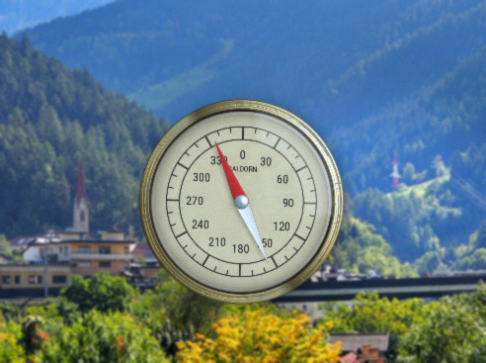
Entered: {"value": 335, "unit": "°"}
